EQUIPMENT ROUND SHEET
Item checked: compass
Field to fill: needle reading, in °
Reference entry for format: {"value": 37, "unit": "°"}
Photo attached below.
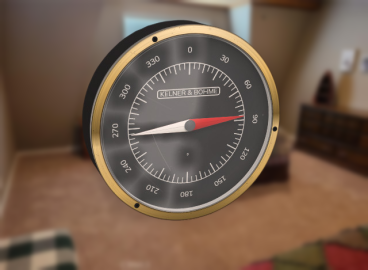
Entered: {"value": 85, "unit": "°"}
